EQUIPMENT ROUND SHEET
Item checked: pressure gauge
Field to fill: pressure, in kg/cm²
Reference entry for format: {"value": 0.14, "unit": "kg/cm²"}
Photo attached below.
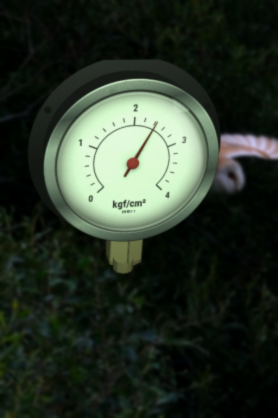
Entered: {"value": 2.4, "unit": "kg/cm²"}
